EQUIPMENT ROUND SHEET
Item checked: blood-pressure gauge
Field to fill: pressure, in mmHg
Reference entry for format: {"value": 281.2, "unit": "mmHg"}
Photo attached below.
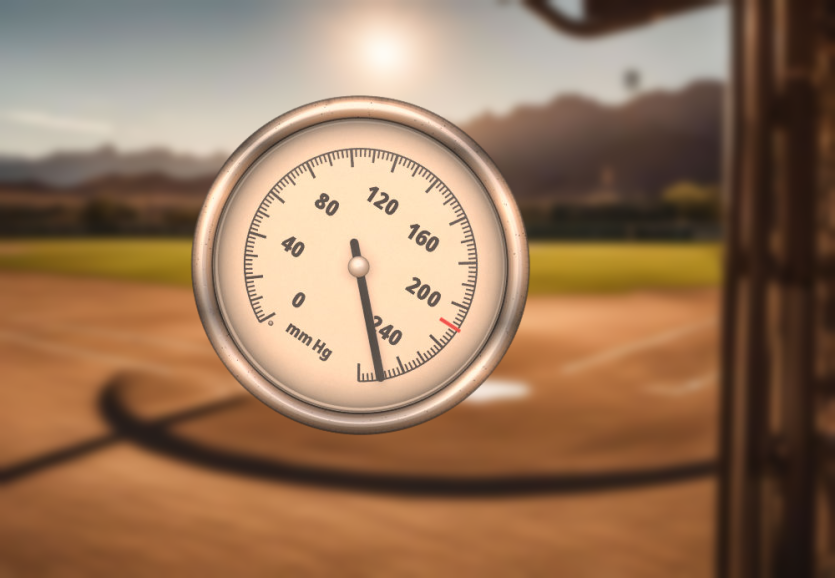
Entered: {"value": 250, "unit": "mmHg"}
